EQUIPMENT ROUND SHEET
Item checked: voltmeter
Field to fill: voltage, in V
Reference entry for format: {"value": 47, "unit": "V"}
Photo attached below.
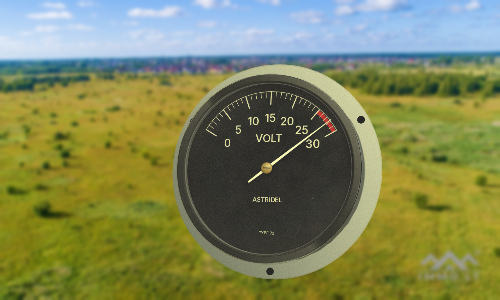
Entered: {"value": 28, "unit": "V"}
